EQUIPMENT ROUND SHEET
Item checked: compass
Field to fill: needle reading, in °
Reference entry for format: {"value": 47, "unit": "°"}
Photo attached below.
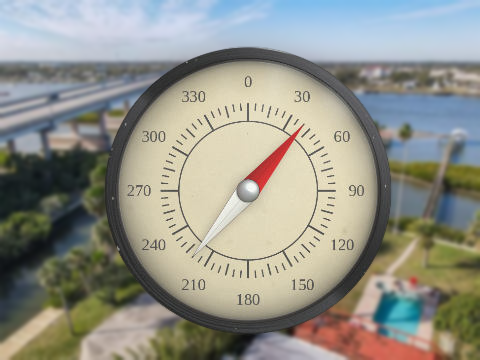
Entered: {"value": 40, "unit": "°"}
